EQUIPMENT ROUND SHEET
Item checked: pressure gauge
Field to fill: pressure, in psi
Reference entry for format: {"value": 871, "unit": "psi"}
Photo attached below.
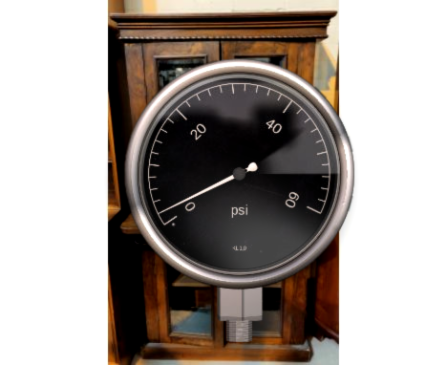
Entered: {"value": 2, "unit": "psi"}
